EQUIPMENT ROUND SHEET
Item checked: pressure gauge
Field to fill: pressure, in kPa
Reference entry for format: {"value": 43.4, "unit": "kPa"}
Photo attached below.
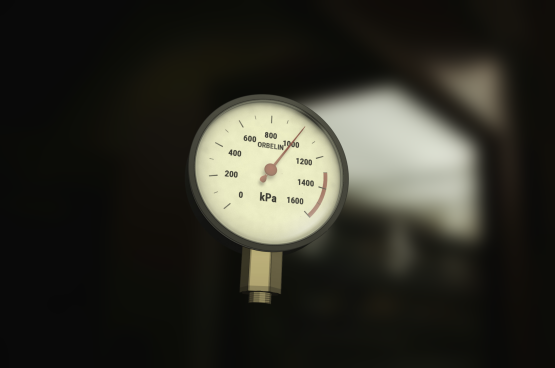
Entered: {"value": 1000, "unit": "kPa"}
